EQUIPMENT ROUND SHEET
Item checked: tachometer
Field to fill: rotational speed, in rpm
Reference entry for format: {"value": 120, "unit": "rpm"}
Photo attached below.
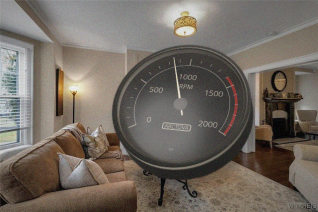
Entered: {"value": 850, "unit": "rpm"}
